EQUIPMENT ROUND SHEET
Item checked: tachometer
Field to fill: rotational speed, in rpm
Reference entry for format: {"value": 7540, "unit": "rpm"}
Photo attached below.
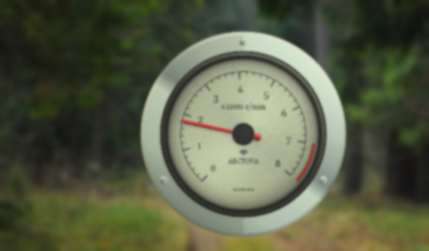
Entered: {"value": 1800, "unit": "rpm"}
